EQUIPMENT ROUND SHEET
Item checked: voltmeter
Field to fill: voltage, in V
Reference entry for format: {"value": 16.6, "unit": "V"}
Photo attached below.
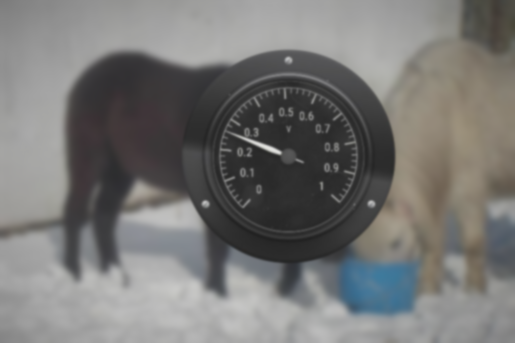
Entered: {"value": 0.26, "unit": "V"}
